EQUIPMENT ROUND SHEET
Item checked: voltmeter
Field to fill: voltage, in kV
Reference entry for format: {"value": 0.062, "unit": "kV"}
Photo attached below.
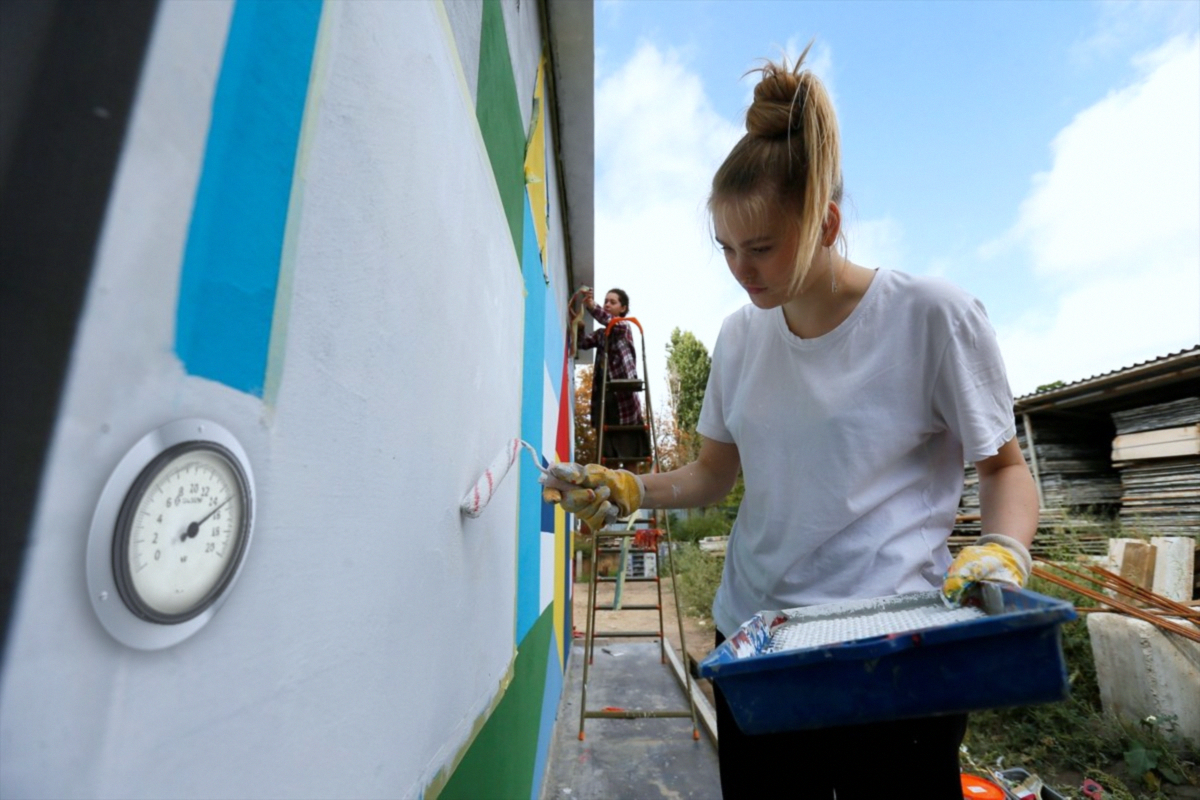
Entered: {"value": 15, "unit": "kV"}
